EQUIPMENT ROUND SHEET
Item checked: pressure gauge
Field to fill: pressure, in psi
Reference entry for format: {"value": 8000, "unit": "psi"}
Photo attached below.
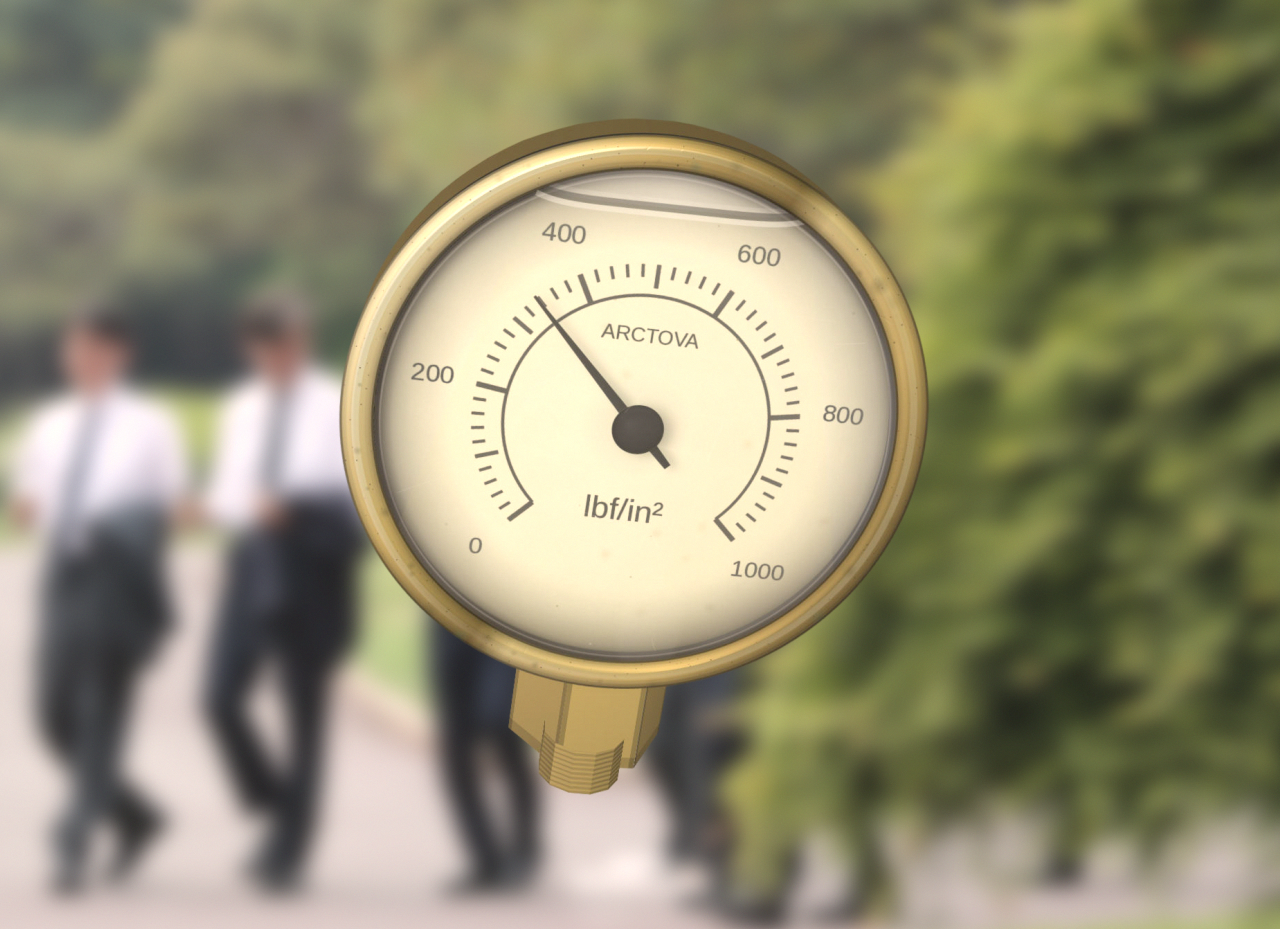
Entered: {"value": 340, "unit": "psi"}
